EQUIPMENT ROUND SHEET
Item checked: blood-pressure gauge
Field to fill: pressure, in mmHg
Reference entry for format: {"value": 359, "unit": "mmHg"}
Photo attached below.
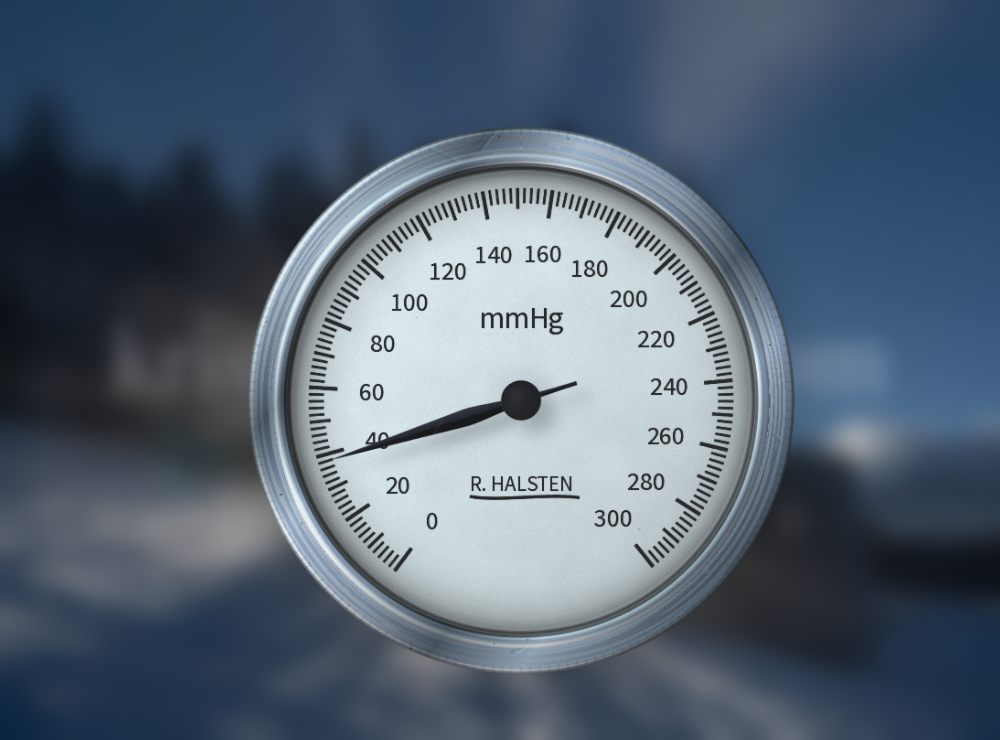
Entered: {"value": 38, "unit": "mmHg"}
